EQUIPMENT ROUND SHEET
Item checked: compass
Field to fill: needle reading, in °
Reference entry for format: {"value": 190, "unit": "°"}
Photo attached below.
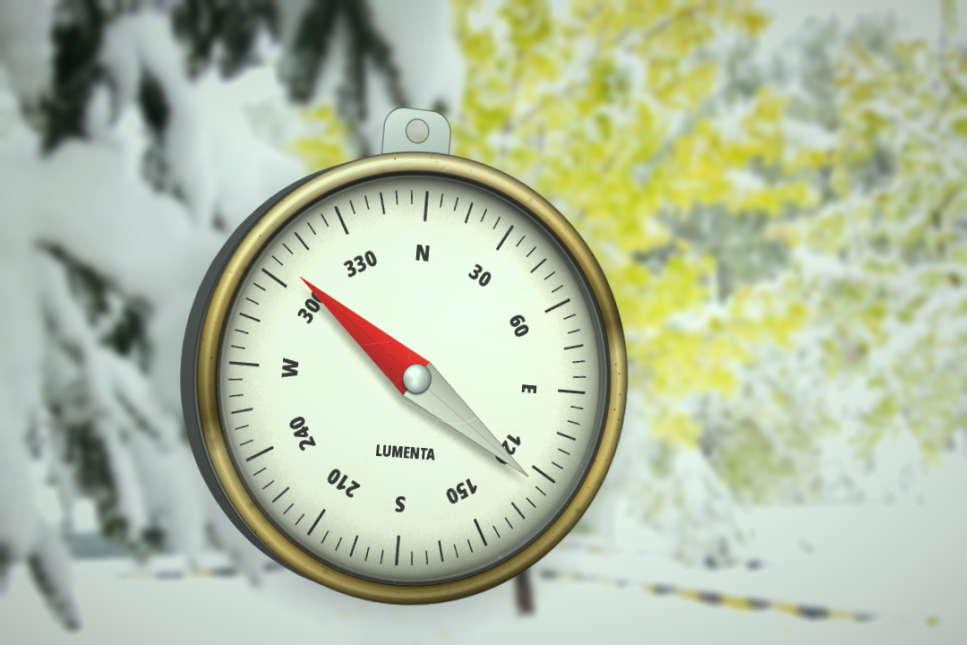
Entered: {"value": 305, "unit": "°"}
